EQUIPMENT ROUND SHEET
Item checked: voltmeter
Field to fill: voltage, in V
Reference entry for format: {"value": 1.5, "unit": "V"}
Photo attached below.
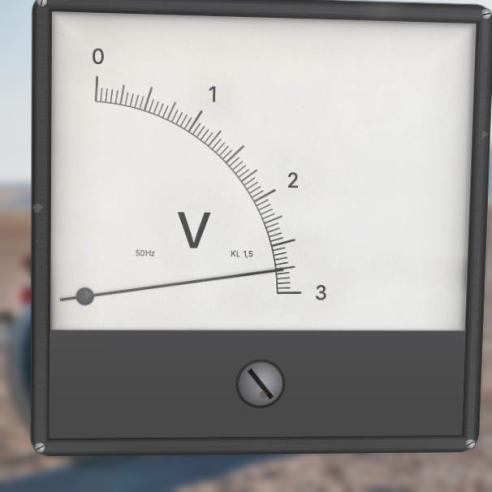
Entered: {"value": 2.75, "unit": "V"}
